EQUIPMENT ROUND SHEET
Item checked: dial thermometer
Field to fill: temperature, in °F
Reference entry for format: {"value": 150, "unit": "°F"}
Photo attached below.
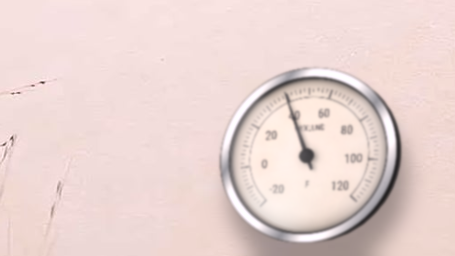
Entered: {"value": 40, "unit": "°F"}
